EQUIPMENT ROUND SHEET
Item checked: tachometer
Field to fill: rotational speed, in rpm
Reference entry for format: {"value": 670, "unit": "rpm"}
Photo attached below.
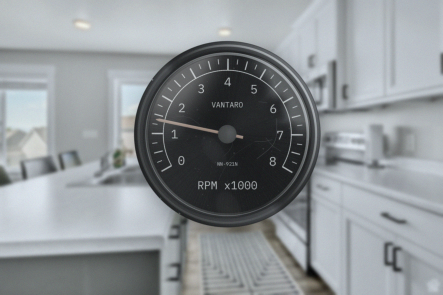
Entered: {"value": 1375, "unit": "rpm"}
